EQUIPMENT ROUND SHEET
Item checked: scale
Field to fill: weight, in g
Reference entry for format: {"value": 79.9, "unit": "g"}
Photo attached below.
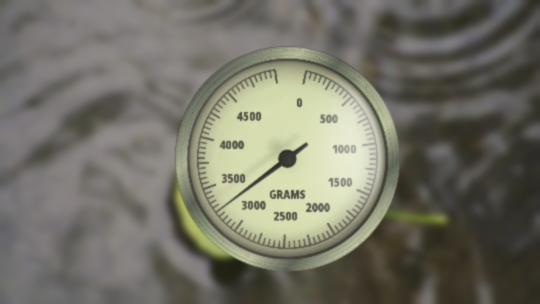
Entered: {"value": 3250, "unit": "g"}
